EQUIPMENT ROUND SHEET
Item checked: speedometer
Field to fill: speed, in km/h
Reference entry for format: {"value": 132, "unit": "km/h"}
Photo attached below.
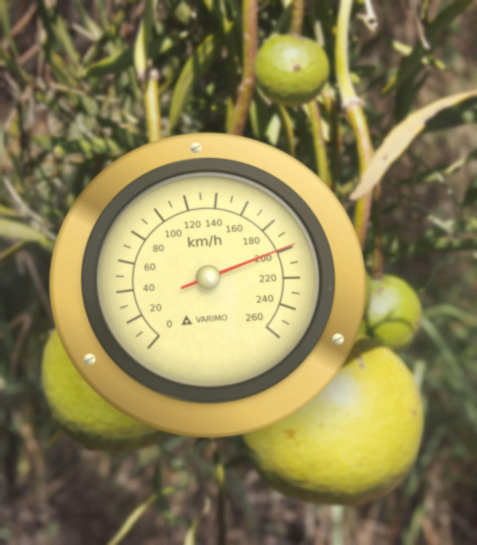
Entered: {"value": 200, "unit": "km/h"}
